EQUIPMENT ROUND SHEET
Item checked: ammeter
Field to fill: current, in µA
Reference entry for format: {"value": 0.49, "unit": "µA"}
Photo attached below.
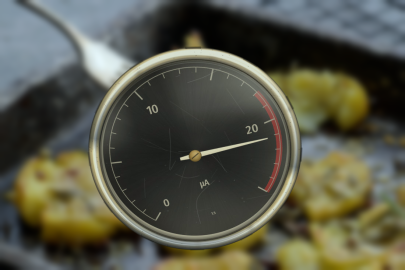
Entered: {"value": 21, "unit": "µA"}
